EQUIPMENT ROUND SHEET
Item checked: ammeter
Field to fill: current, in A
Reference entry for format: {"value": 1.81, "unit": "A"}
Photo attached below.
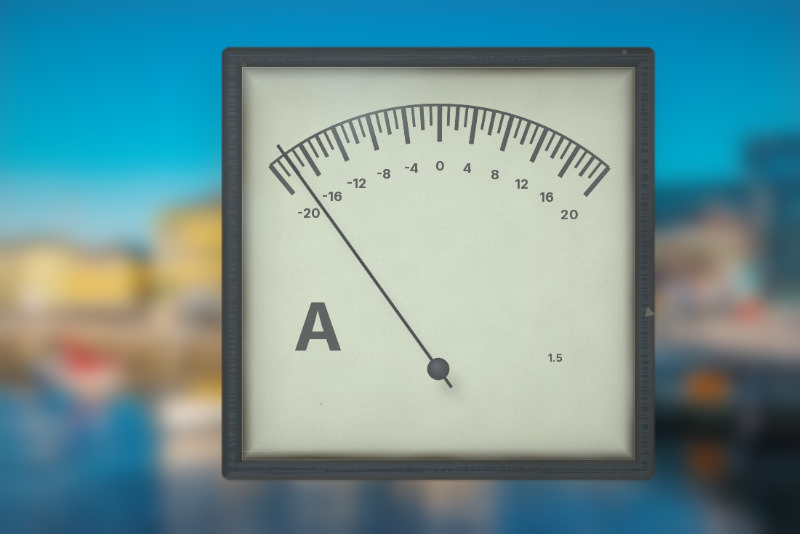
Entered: {"value": -18, "unit": "A"}
